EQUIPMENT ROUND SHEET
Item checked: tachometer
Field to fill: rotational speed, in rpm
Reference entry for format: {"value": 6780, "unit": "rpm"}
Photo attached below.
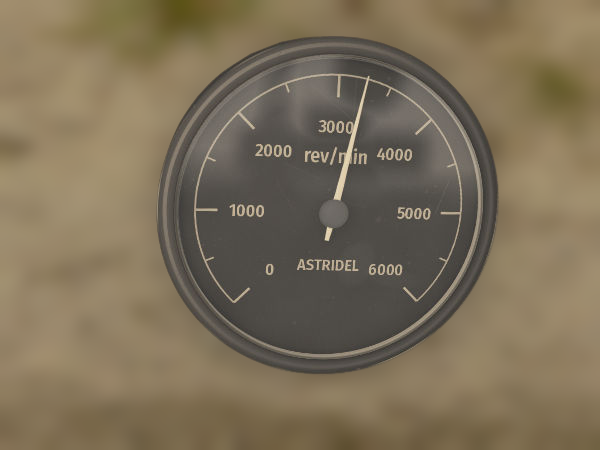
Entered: {"value": 3250, "unit": "rpm"}
